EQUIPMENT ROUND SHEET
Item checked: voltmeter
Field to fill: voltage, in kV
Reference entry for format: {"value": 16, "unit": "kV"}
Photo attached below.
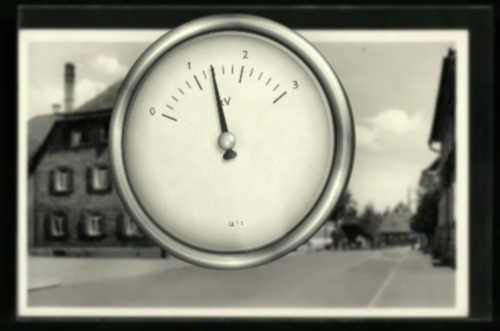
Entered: {"value": 1.4, "unit": "kV"}
